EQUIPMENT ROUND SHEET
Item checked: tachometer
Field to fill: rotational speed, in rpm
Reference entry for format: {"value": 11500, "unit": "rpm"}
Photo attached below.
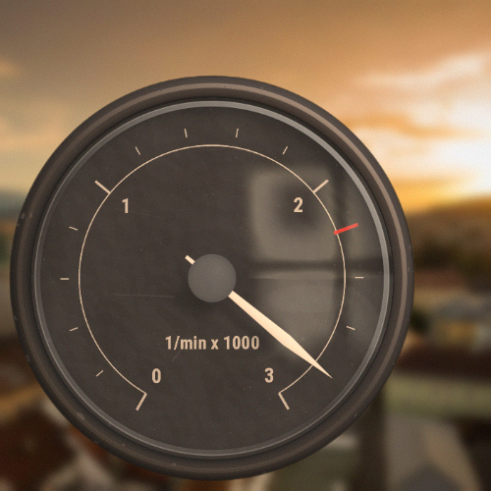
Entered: {"value": 2800, "unit": "rpm"}
